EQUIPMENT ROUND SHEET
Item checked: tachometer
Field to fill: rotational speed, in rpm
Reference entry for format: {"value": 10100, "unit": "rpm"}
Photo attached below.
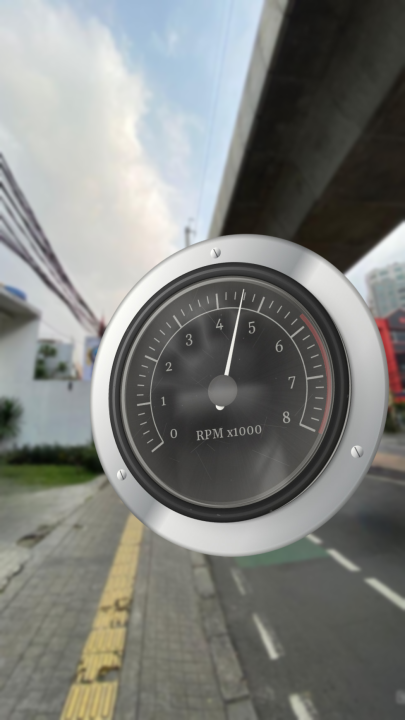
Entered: {"value": 4600, "unit": "rpm"}
